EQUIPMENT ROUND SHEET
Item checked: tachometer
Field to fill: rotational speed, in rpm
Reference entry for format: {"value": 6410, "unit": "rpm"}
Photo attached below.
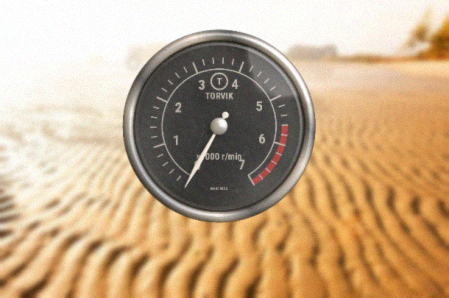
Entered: {"value": 0, "unit": "rpm"}
